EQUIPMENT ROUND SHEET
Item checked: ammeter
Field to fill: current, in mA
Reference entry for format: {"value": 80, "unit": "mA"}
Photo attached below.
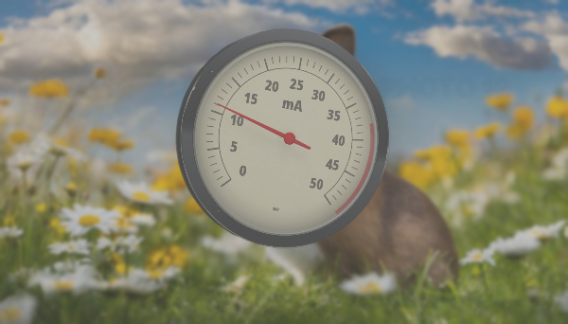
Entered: {"value": 11, "unit": "mA"}
